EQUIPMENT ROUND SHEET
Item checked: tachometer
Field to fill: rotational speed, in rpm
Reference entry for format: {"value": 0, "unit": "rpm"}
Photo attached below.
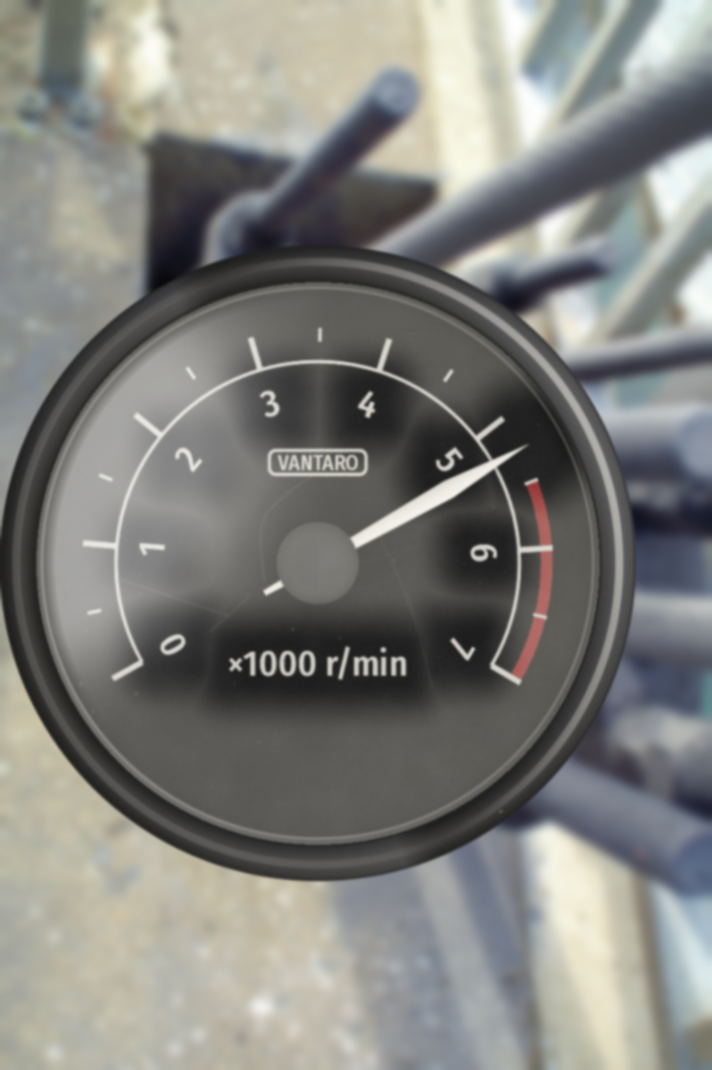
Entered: {"value": 5250, "unit": "rpm"}
